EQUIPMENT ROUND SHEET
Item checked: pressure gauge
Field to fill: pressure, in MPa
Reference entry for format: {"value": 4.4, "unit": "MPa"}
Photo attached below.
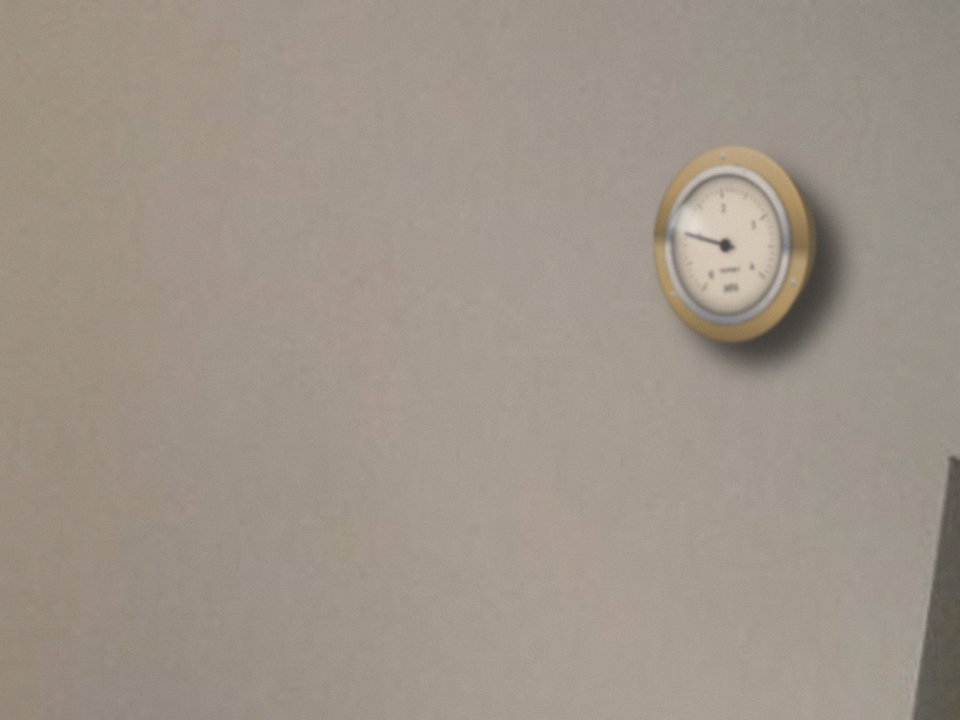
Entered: {"value": 1, "unit": "MPa"}
